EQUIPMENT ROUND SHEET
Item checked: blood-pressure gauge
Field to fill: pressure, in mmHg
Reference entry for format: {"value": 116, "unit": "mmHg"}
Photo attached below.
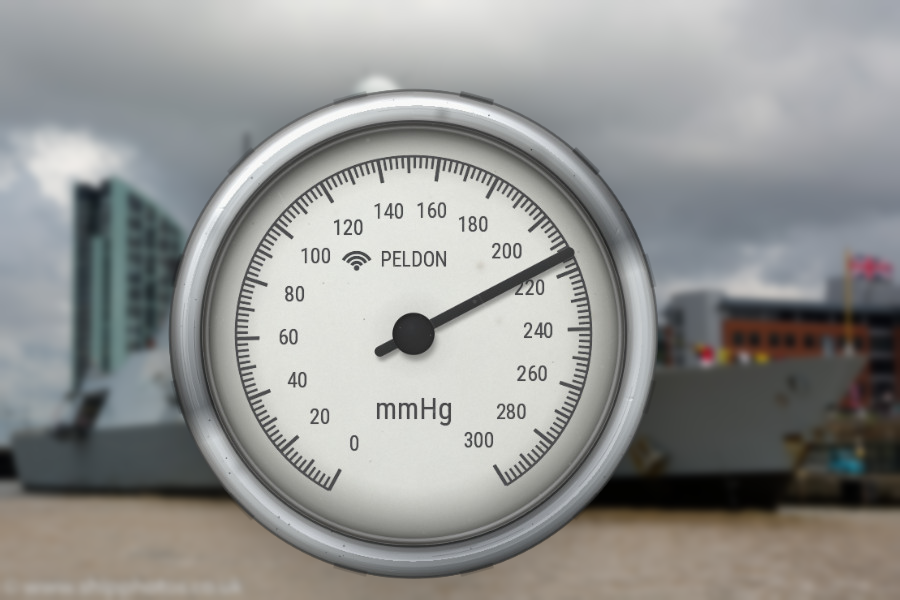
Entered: {"value": 214, "unit": "mmHg"}
